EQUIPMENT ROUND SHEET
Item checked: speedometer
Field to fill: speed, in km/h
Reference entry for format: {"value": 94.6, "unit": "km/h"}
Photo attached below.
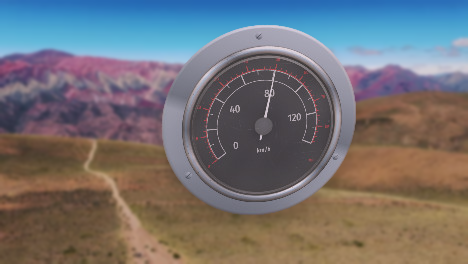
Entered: {"value": 80, "unit": "km/h"}
